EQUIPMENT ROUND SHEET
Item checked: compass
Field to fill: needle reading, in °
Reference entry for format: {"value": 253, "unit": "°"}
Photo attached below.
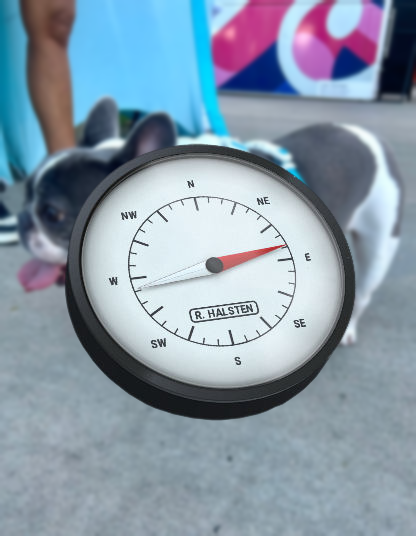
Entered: {"value": 80, "unit": "°"}
